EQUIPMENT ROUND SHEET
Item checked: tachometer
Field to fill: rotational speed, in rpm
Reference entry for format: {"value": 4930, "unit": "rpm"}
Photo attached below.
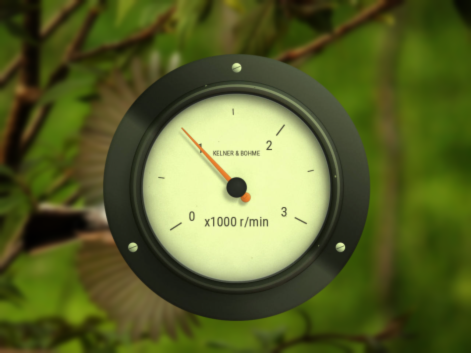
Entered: {"value": 1000, "unit": "rpm"}
